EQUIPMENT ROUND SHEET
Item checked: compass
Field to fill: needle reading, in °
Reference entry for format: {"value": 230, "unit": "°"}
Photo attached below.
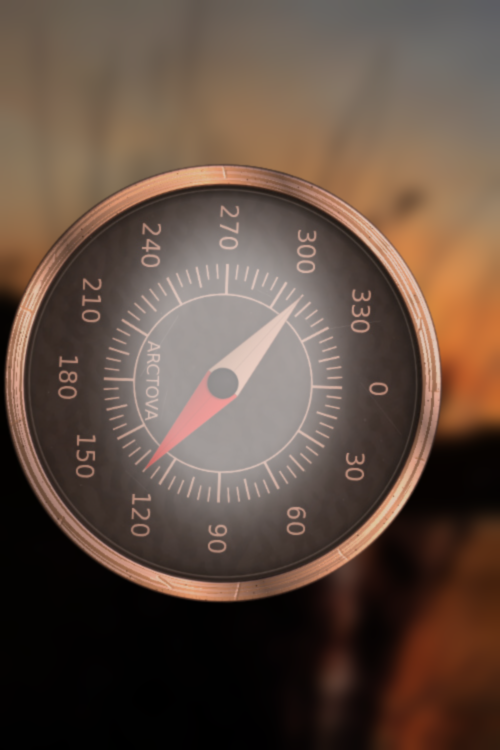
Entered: {"value": 130, "unit": "°"}
